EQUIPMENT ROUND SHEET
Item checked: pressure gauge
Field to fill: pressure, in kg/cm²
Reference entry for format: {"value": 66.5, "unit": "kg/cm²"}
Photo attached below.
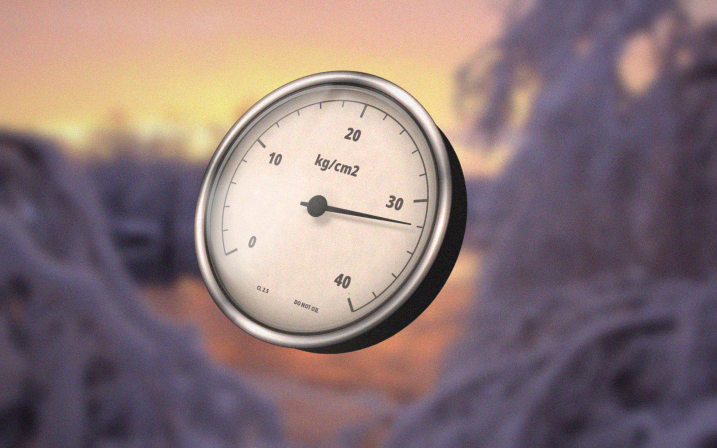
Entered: {"value": 32, "unit": "kg/cm²"}
